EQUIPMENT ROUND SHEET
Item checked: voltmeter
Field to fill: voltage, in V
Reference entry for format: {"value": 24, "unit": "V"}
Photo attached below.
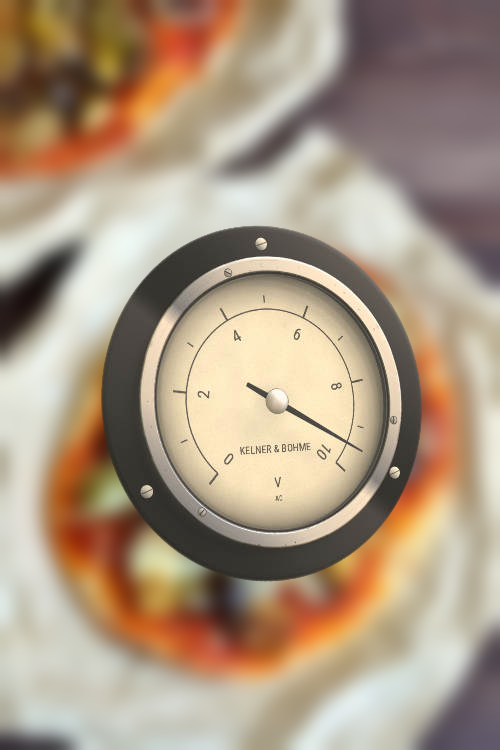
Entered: {"value": 9.5, "unit": "V"}
